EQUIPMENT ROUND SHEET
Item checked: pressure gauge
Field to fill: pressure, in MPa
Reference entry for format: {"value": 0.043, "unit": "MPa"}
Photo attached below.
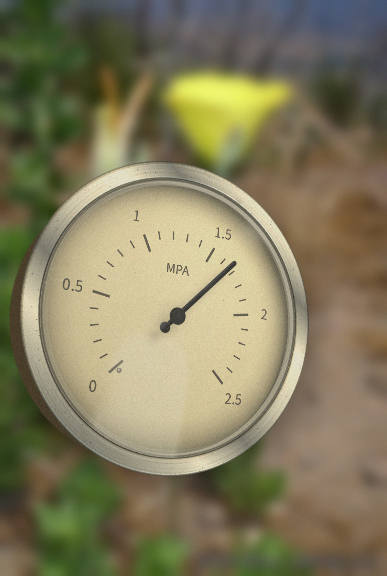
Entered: {"value": 1.65, "unit": "MPa"}
